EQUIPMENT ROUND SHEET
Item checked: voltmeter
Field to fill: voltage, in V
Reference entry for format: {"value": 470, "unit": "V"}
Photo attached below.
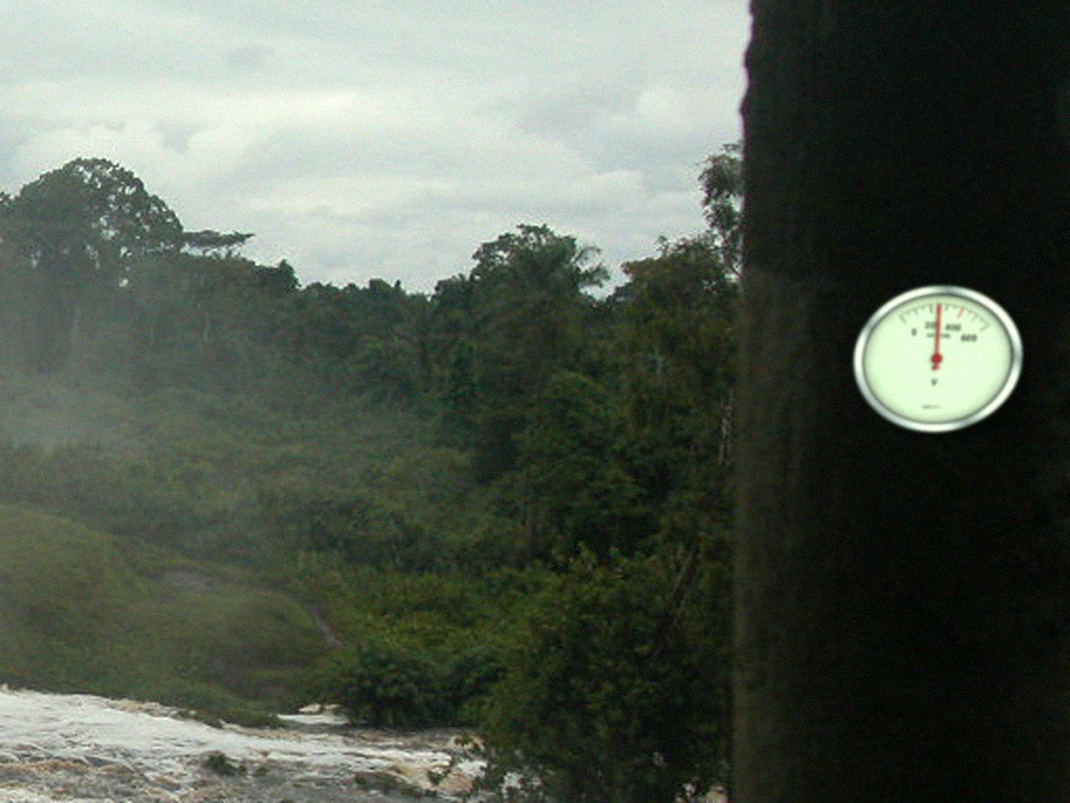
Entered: {"value": 250, "unit": "V"}
